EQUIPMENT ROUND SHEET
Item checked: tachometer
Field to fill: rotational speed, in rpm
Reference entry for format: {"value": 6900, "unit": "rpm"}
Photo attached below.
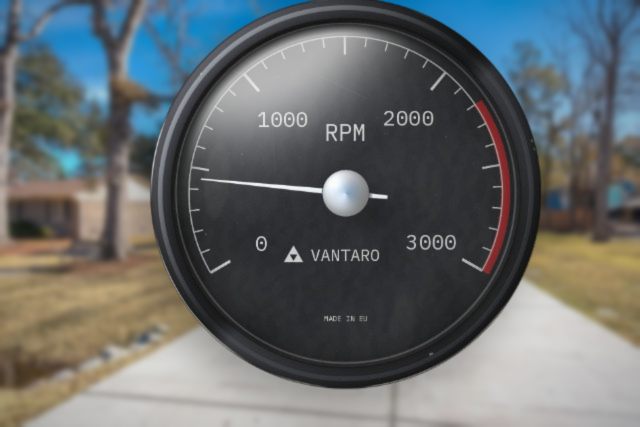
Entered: {"value": 450, "unit": "rpm"}
